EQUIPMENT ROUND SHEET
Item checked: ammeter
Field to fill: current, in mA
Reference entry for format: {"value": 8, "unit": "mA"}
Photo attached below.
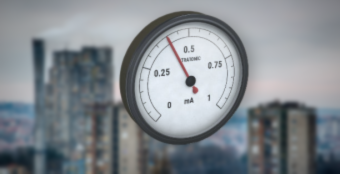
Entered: {"value": 0.4, "unit": "mA"}
